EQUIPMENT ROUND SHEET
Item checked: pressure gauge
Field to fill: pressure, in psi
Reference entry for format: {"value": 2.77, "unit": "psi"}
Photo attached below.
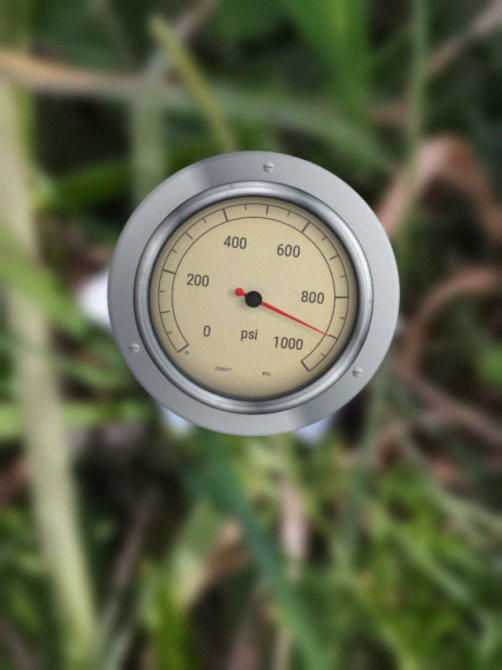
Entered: {"value": 900, "unit": "psi"}
